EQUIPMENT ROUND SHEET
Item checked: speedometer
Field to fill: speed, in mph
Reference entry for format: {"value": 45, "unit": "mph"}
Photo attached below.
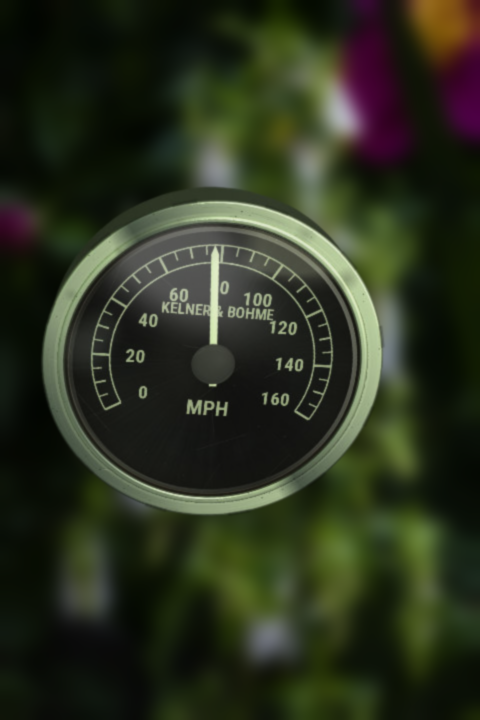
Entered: {"value": 77.5, "unit": "mph"}
